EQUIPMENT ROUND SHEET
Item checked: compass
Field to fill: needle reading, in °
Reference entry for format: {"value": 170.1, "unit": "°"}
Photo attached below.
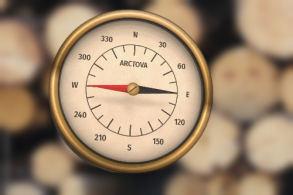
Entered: {"value": 270, "unit": "°"}
